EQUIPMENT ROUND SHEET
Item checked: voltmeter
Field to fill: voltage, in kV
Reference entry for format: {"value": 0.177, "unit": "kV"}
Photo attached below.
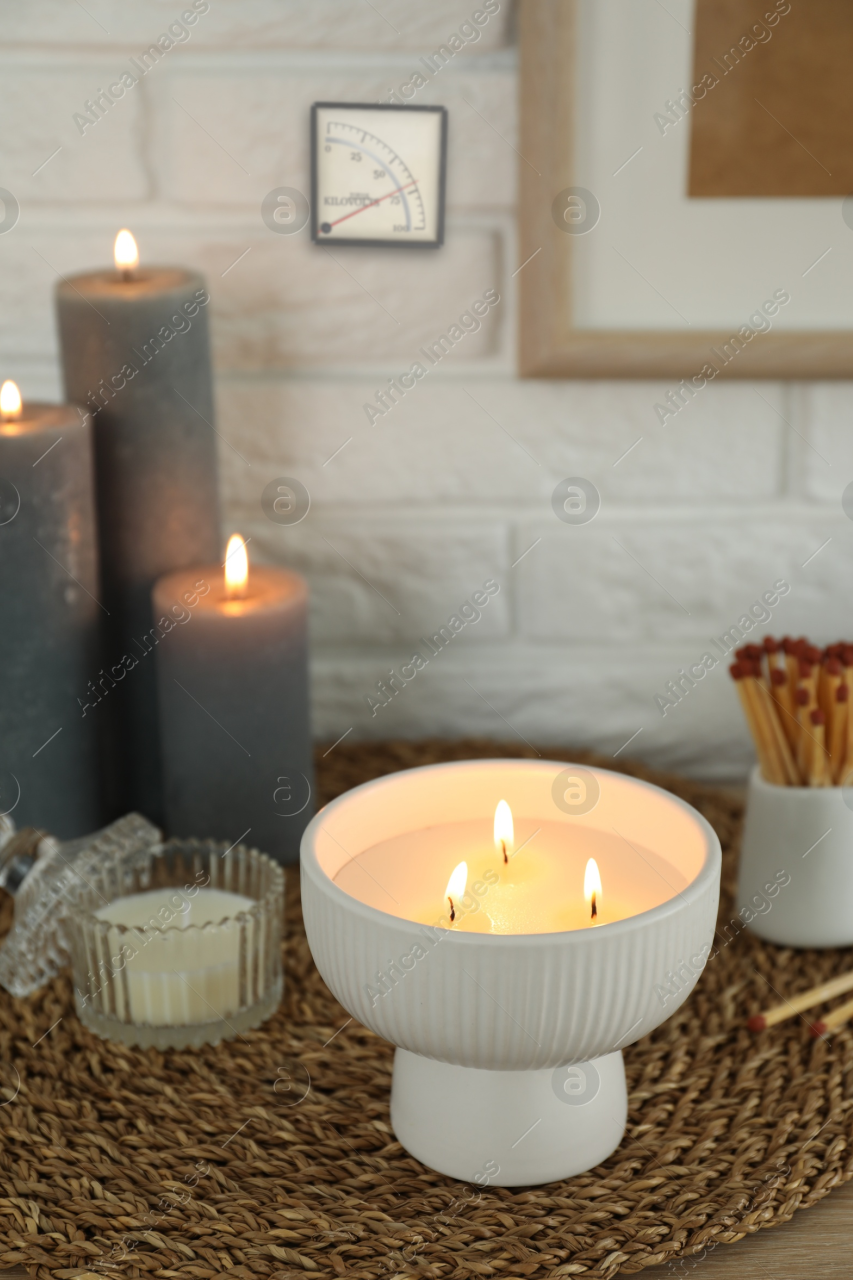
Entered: {"value": 70, "unit": "kV"}
